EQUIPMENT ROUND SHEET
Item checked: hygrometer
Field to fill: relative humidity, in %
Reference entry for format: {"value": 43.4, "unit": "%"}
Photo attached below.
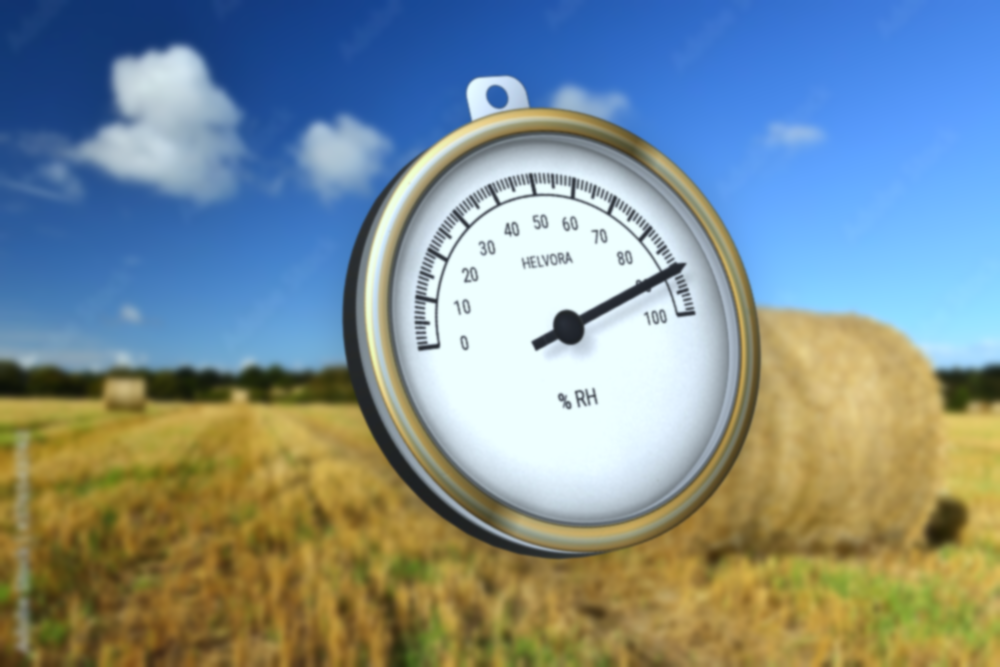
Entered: {"value": 90, "unit": "%"}
